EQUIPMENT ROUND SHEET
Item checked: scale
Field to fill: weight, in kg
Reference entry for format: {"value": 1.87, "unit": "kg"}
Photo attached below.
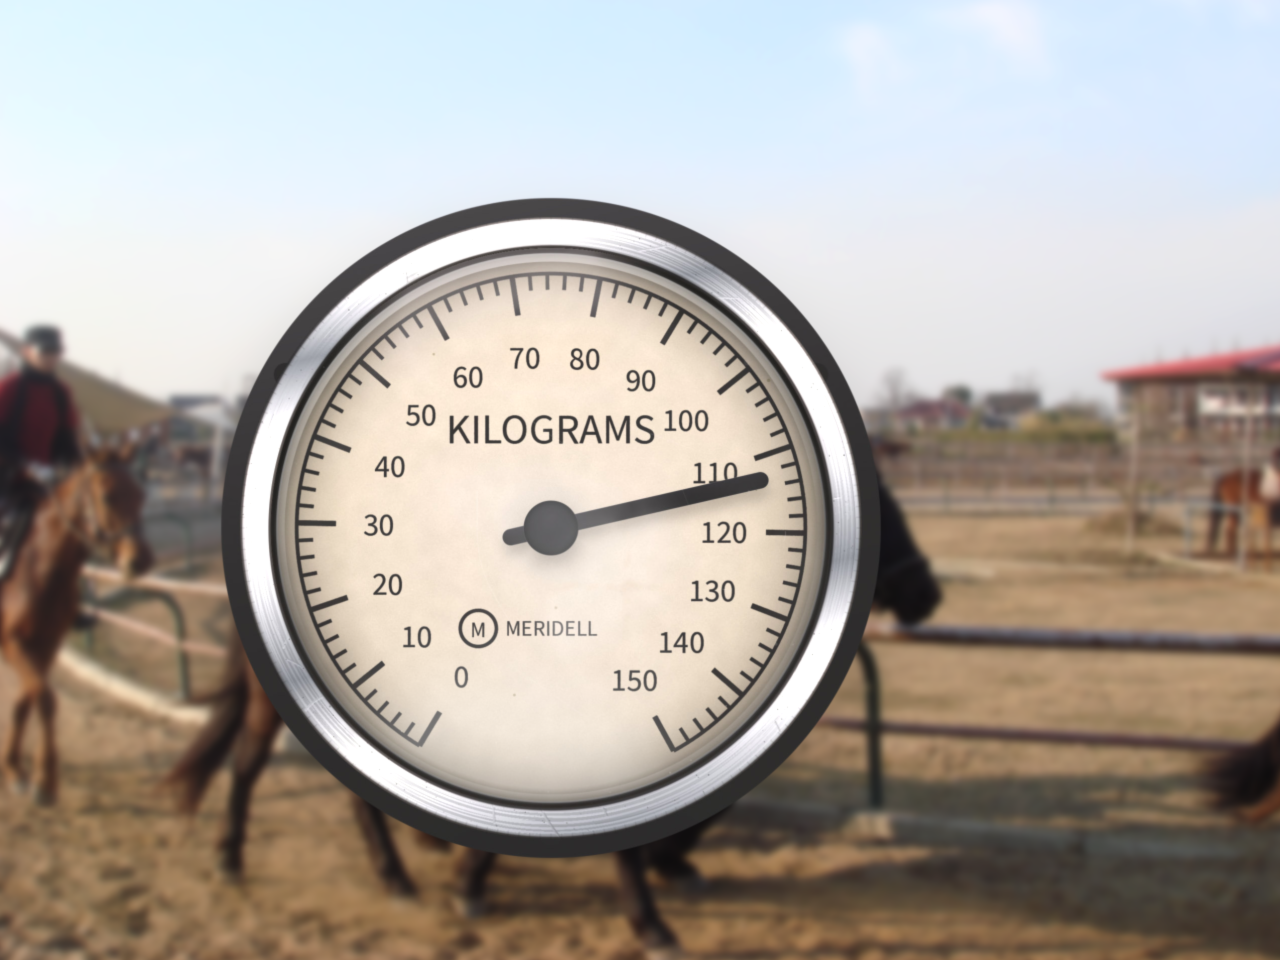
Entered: {"value": 113, "unit": "kg"}
